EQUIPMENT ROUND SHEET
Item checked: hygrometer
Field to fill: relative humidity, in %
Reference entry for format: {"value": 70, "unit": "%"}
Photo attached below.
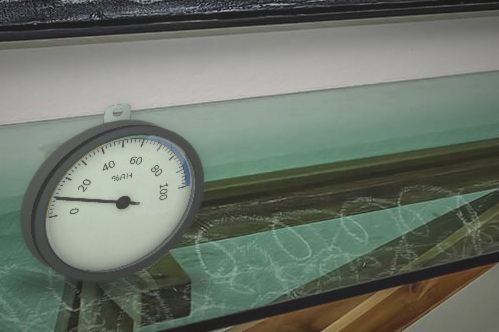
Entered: {"value": 10, "unit": "%"}
